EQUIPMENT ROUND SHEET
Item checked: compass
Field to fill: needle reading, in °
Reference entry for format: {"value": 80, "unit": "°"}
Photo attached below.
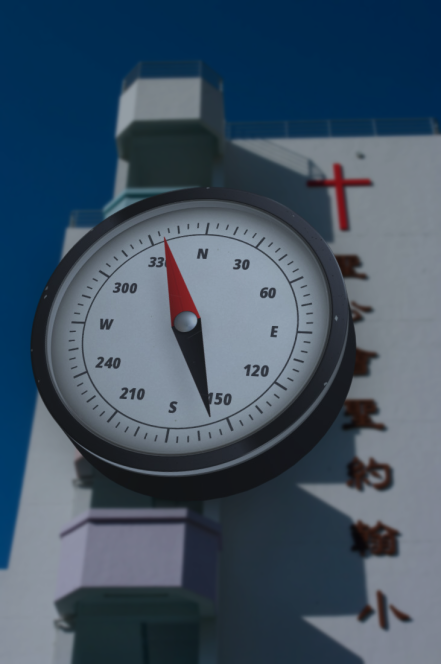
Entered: {"value": 337.5, "unit": "°"}
